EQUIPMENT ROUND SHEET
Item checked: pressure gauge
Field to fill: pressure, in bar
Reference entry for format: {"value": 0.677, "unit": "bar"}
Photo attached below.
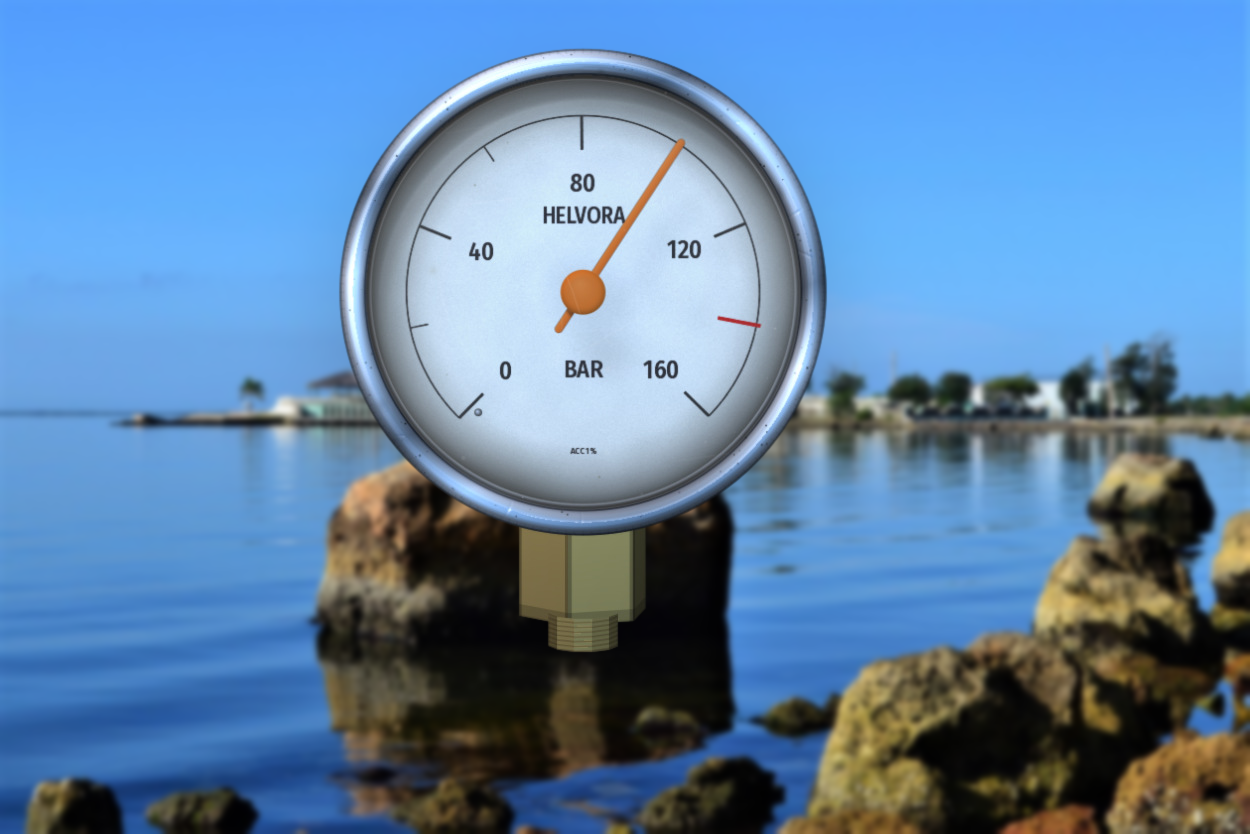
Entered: {"value": 100, "unit": "bar"}
